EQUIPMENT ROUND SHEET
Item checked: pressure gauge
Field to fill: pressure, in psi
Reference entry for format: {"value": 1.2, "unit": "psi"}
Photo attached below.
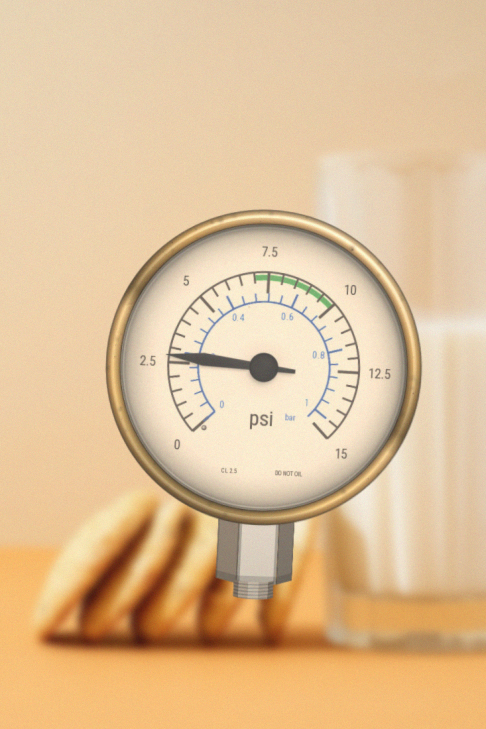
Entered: {"value": 2.75, "unit": "psi"}
